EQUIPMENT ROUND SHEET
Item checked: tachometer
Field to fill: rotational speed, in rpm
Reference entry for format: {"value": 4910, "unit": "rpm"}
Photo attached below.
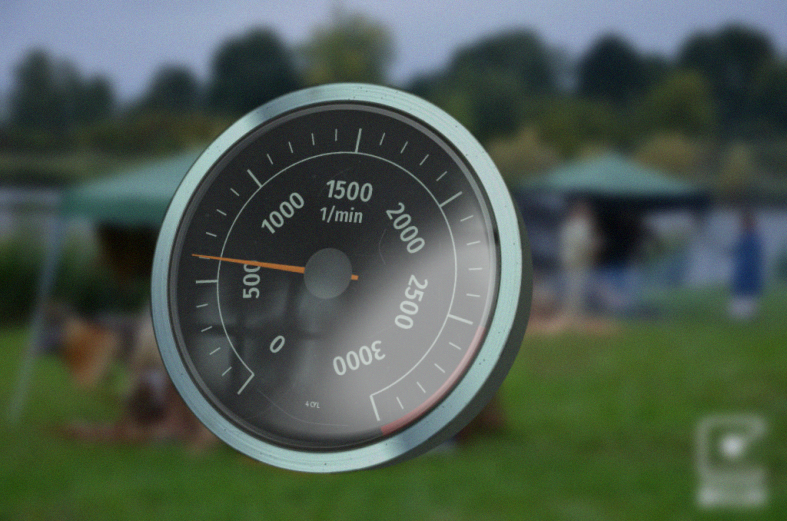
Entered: {"value": 600, "unit": "rpm"}
